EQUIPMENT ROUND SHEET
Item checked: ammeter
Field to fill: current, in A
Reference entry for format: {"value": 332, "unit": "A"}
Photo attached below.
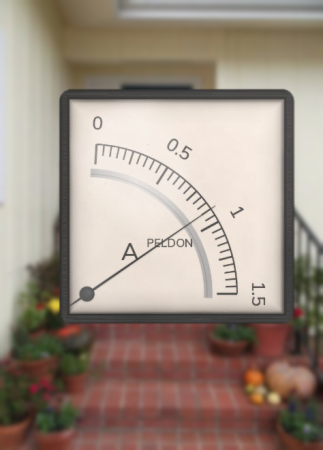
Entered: {"value": 0.9, "unit": "A"}
